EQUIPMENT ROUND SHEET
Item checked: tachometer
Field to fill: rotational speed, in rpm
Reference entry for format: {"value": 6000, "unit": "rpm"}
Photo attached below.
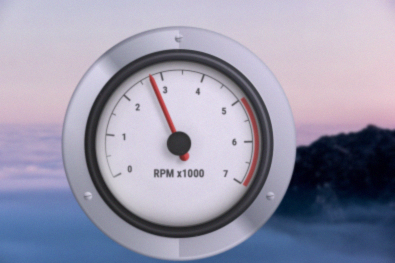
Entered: {"value": 2750, "unit": "rpm"}
